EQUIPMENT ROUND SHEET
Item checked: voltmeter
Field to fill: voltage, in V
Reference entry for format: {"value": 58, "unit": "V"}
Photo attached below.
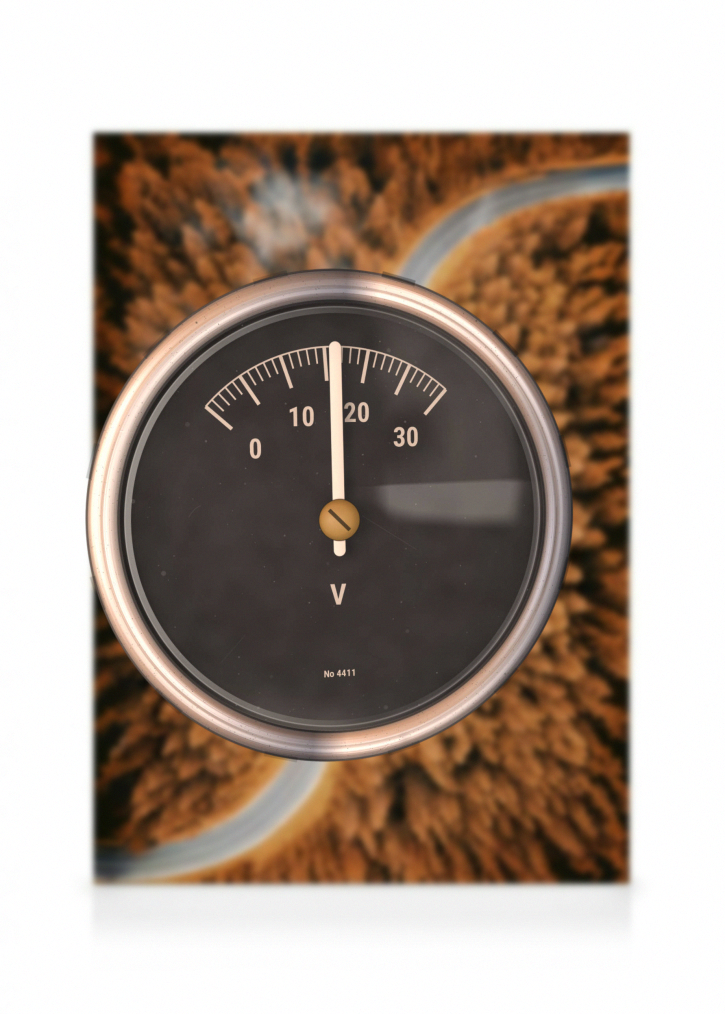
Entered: {"value": 16, "unit": "V"}
